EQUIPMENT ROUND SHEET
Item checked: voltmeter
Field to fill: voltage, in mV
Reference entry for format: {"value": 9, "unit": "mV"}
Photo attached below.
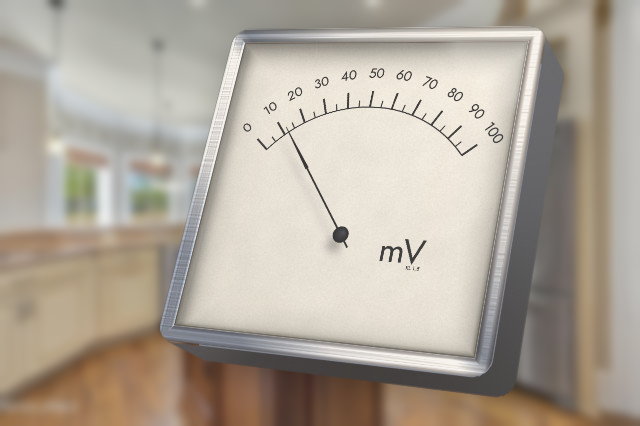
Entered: {"value": 12.5, "unit": "mV"}
